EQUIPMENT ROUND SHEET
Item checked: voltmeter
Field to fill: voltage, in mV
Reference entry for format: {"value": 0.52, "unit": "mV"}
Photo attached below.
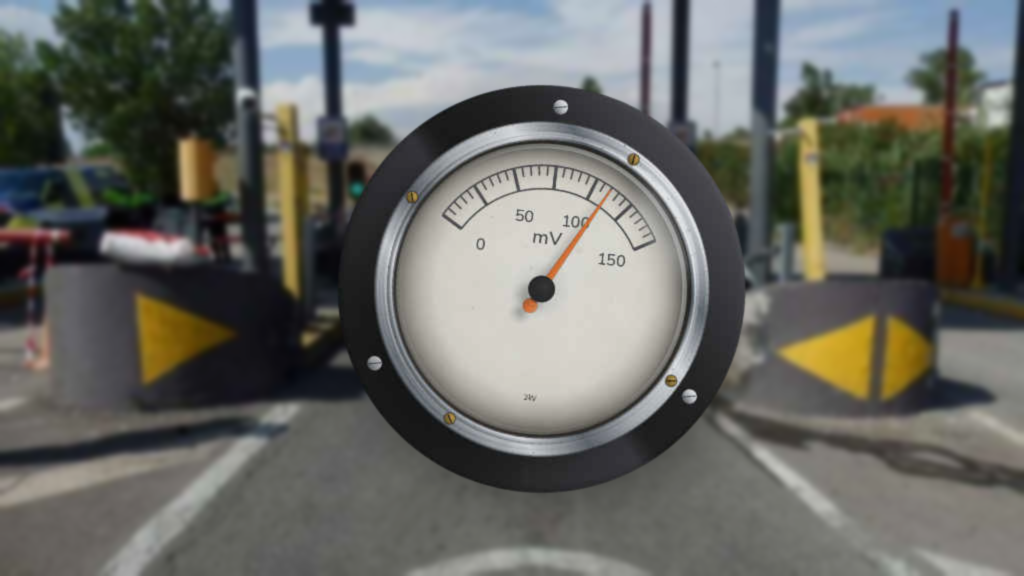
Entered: {"value": 110, "unit": "mV"}
